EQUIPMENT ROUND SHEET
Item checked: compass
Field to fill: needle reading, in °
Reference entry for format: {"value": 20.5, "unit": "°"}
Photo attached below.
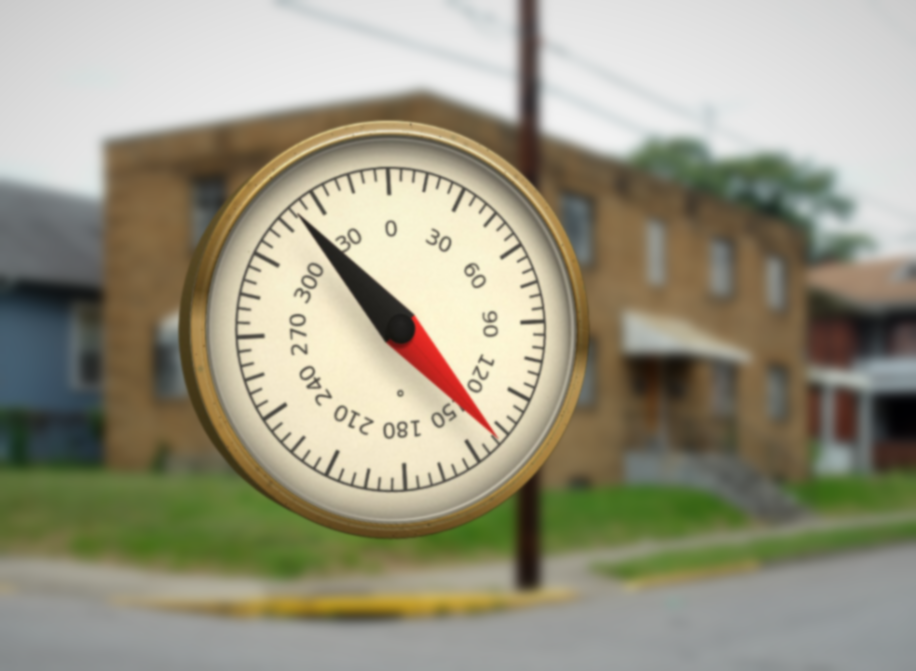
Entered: {"value": 140, "unit": "°"}
